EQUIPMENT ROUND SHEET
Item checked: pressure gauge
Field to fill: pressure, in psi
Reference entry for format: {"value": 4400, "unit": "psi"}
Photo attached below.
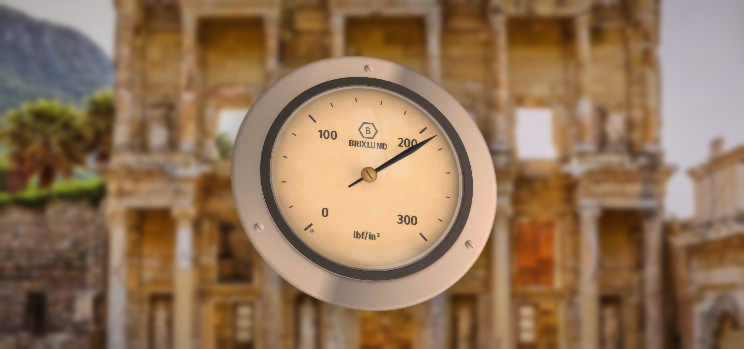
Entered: {"value": 210, "unit": "psi"}
